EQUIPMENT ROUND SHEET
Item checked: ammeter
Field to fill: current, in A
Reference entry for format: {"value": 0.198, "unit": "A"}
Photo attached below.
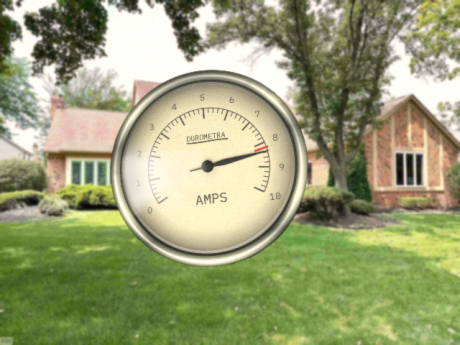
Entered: {"value": 8.4, "unit": "A"}
